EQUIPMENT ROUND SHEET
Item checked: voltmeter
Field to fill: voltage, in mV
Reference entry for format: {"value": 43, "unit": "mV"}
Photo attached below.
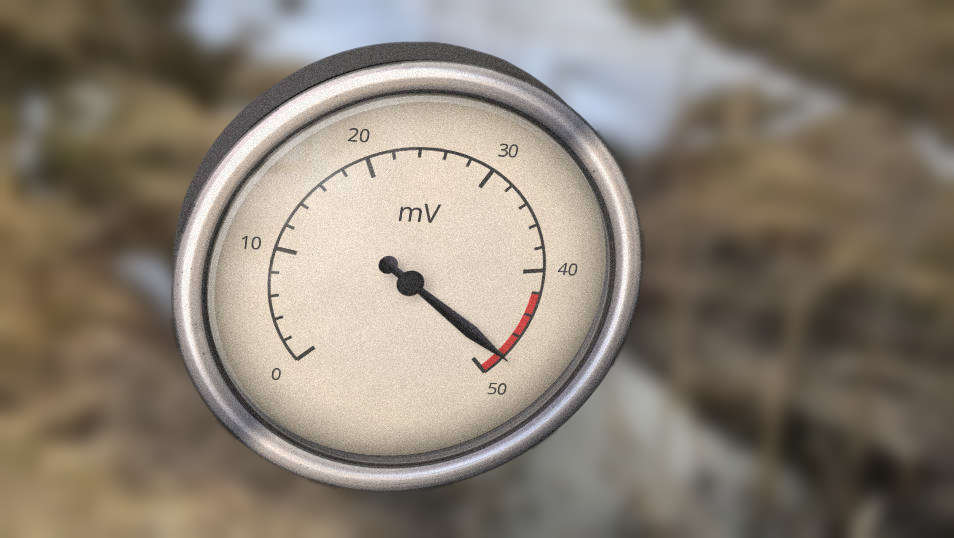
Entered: {"value": 48, "unit": "mV"}
